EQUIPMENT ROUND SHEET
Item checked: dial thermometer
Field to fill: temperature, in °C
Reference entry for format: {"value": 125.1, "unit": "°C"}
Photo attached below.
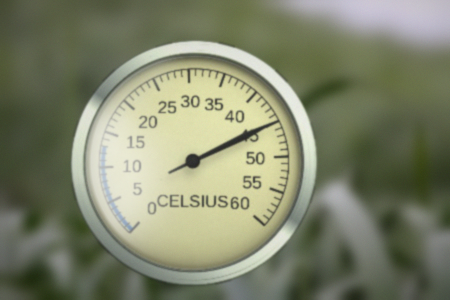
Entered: {"value": 45, "unit": "°C"}
